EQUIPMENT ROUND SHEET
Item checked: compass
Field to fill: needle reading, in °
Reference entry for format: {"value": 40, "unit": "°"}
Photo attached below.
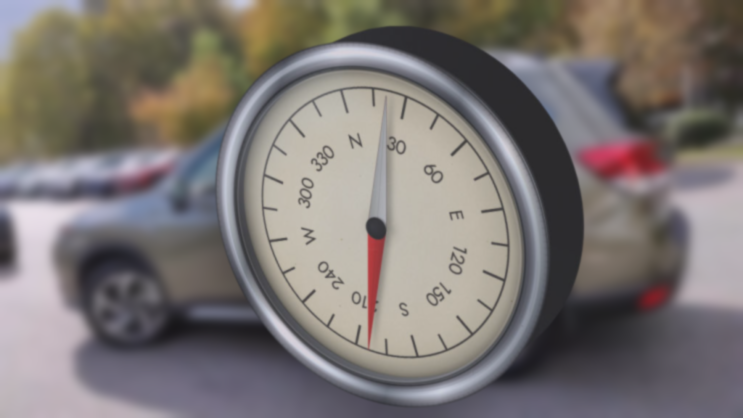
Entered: {"value": 202.5, "unit": "°"}
